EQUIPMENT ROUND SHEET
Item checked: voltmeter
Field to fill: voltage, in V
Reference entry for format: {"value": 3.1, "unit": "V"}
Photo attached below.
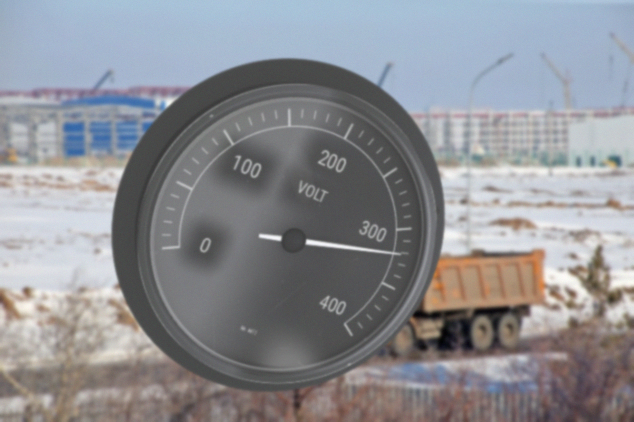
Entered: {"value": 320, "unit": "V"}
